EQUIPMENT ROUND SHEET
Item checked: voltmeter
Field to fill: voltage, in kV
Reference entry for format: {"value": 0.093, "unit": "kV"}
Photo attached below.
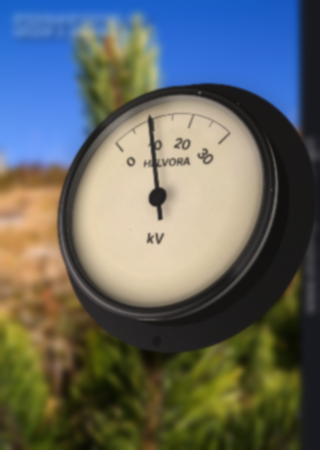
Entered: {"value": 10, "unit": "kV"}
